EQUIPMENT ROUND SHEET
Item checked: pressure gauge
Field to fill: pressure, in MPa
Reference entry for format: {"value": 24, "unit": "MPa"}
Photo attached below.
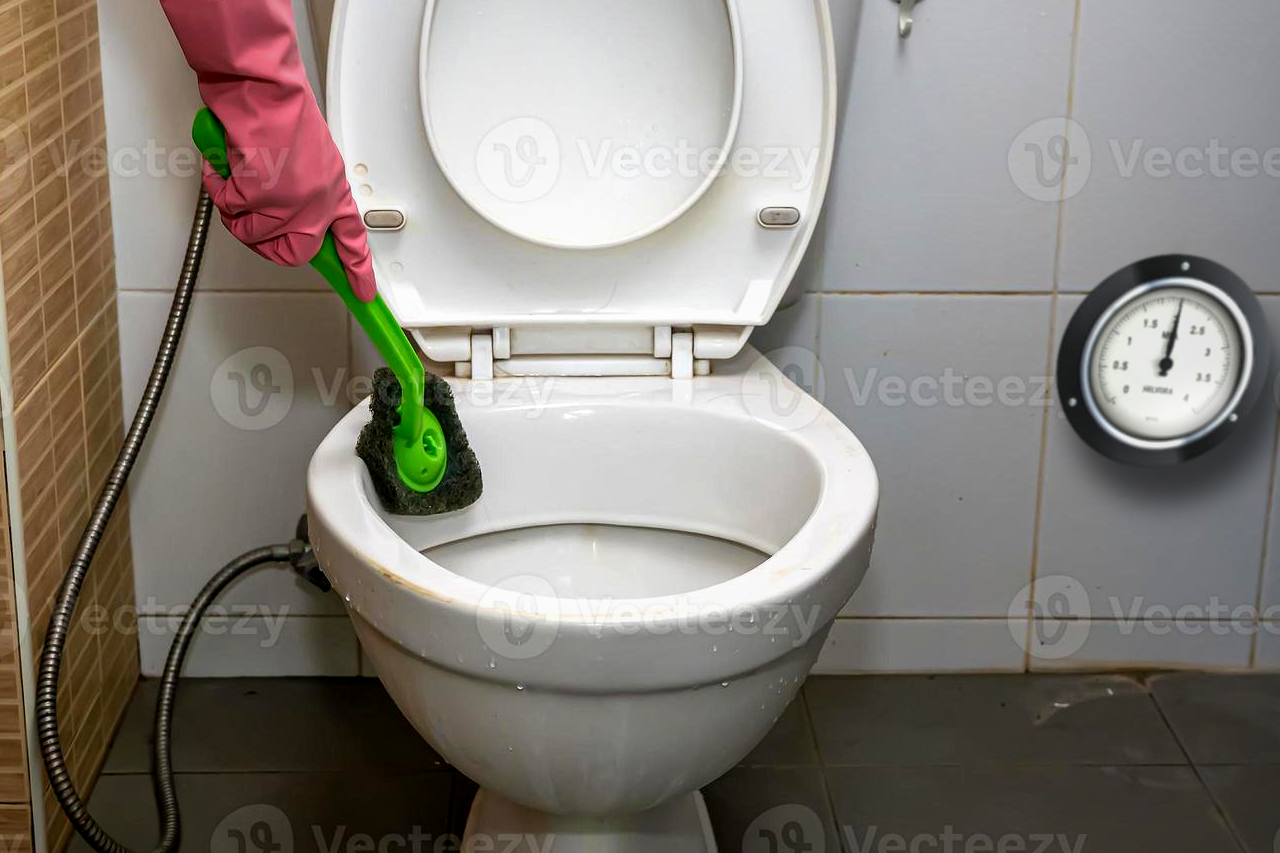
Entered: {"value": 2, "unit": "MPa"}
